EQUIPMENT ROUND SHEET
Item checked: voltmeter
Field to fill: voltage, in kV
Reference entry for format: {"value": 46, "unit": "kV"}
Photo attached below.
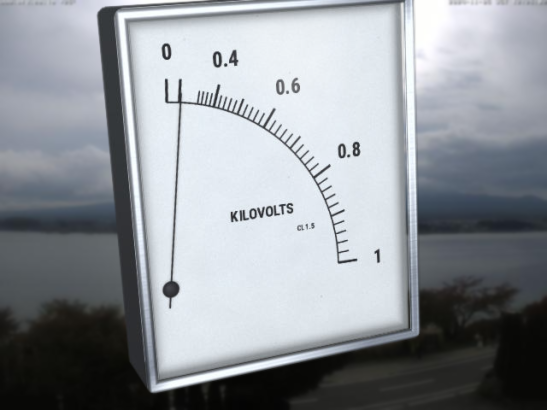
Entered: {"value": 0.2, "unit": "kV"}
